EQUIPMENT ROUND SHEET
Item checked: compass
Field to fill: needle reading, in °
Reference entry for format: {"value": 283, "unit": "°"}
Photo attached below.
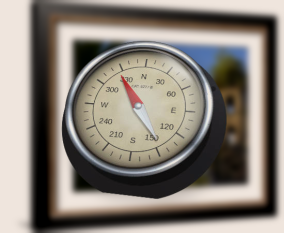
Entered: {"value": 325, "unit": "°"}
